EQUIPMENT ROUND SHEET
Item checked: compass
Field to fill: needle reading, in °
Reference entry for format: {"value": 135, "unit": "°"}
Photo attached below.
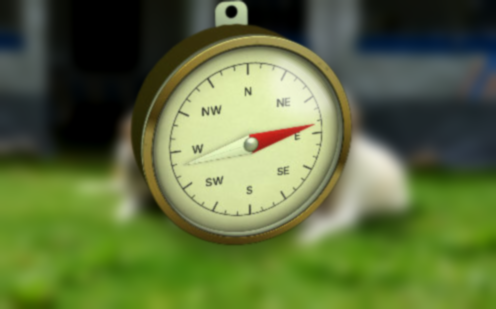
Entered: {"value": 80, "unit": "°"}
